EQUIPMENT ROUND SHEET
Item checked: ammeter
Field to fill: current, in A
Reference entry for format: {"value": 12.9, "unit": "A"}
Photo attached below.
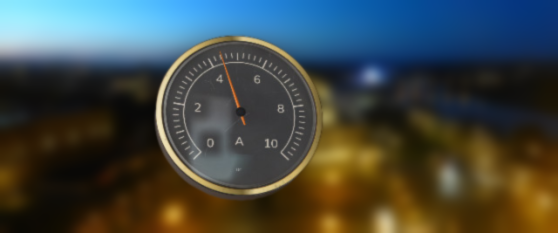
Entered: {"value": 4.4, "unit": "A"}
